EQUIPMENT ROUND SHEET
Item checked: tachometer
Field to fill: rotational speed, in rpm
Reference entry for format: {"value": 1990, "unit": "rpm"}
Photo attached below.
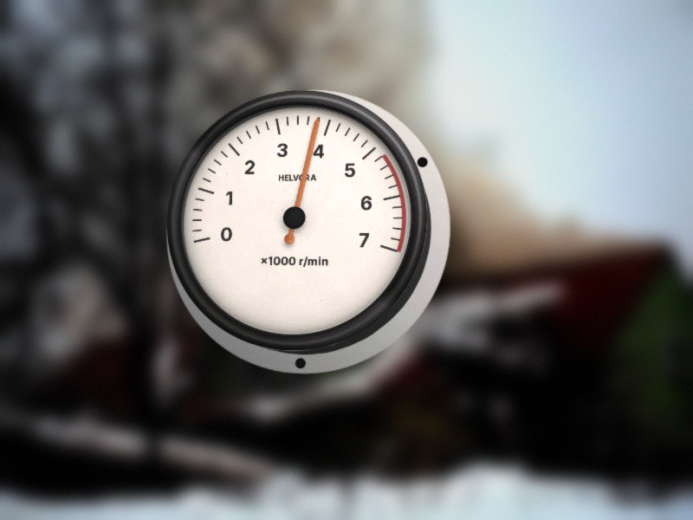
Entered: {"value": 3800, "unit": "rpm"}
